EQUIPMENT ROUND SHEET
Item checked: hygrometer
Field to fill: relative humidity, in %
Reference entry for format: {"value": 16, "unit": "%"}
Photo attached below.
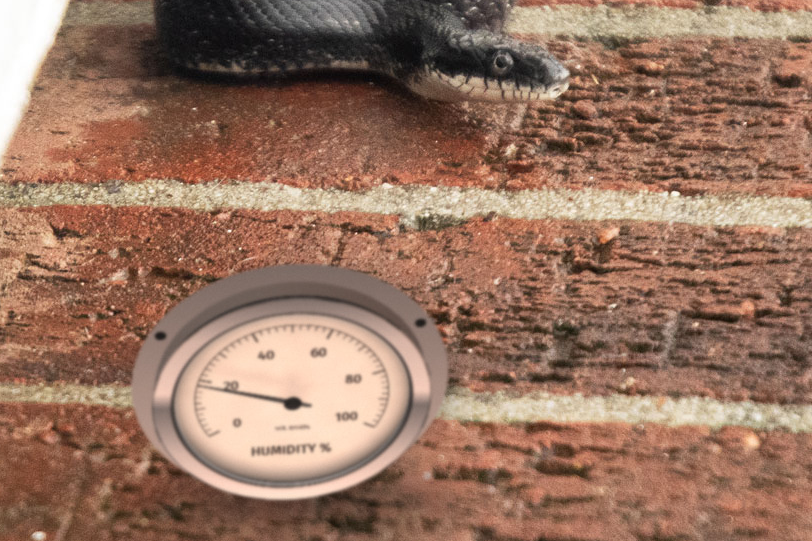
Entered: {"value": 20, "unit": "%"}
